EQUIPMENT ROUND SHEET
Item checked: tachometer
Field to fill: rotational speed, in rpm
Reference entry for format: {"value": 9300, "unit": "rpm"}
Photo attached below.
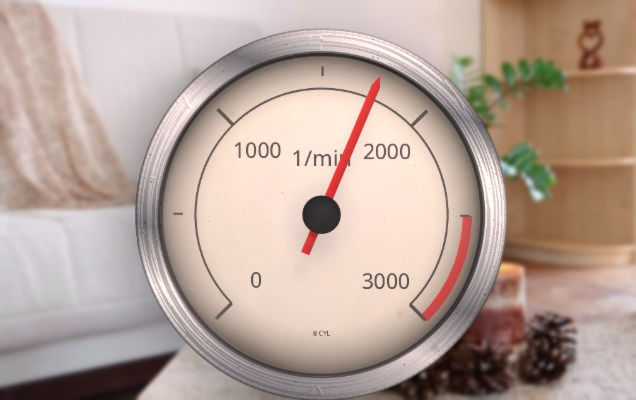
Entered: {"value": 1750, "unit": "rpm"}
